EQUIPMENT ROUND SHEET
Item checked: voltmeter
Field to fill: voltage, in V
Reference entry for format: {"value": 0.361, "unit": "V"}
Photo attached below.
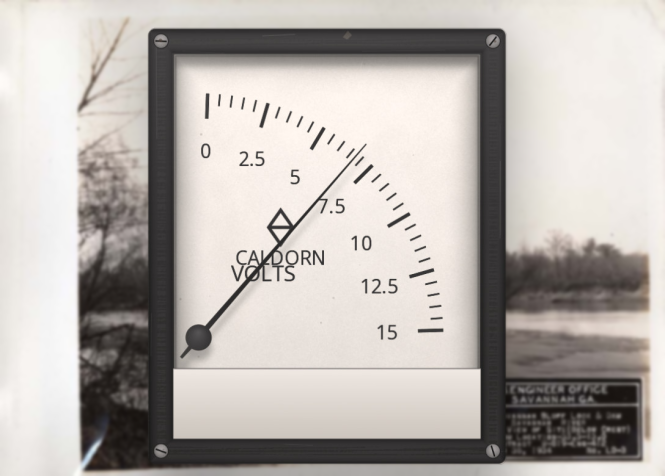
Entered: {"value": 6.75, "unit": "V"}
